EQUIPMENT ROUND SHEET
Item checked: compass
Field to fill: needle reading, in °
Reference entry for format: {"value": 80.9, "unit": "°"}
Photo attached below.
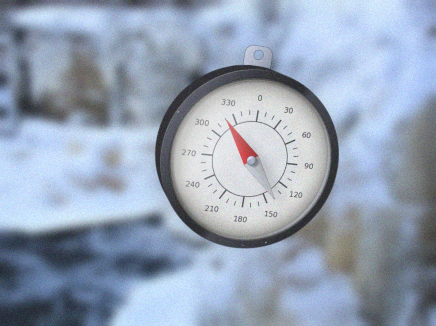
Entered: {"value": 320, "unit": "°"}
